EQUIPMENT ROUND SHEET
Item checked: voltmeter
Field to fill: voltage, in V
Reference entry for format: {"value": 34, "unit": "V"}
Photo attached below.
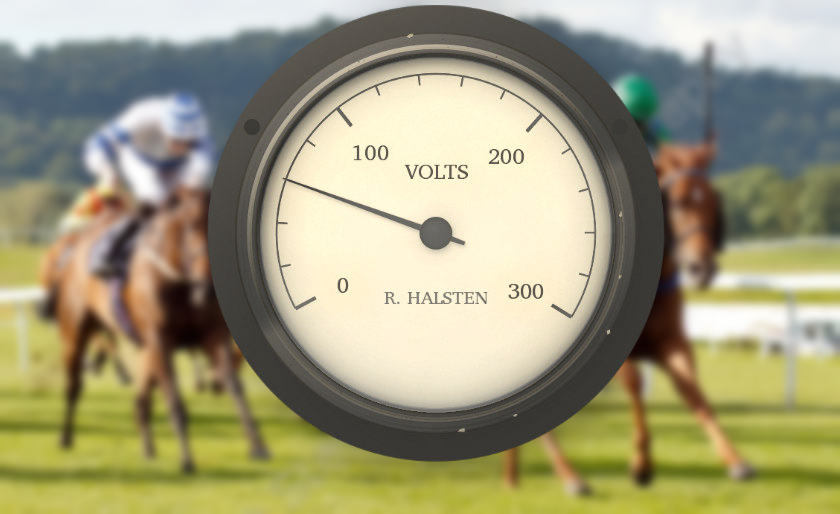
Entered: {"value": 60, "unit": "V"}
